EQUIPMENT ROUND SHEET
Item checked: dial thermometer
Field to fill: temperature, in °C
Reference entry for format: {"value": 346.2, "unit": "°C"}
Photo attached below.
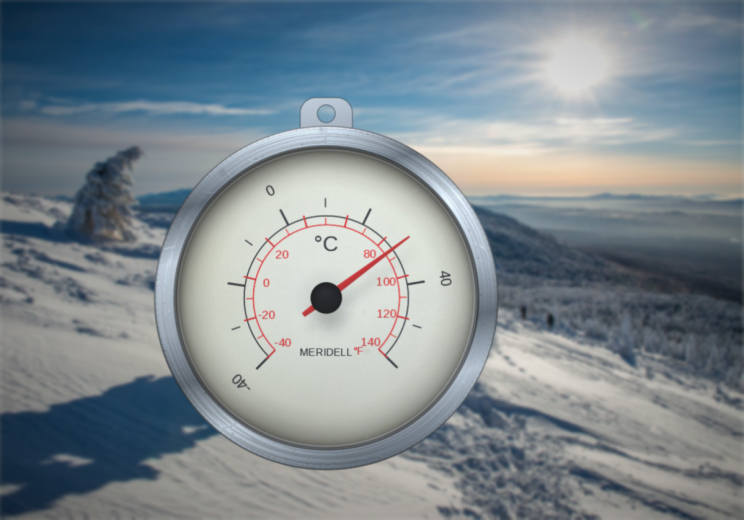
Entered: {"value": 30, "unit": "°C"}
